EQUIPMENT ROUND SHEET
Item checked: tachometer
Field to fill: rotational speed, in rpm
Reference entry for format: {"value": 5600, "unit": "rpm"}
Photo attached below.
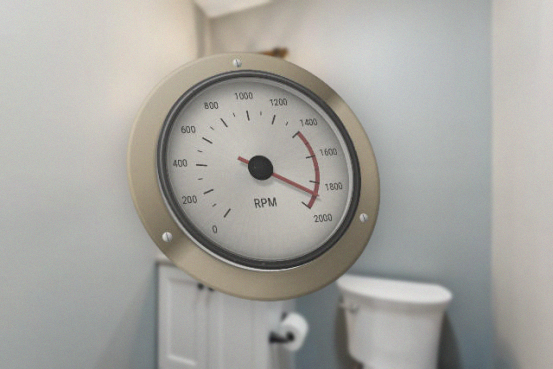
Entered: {"value": 1900, "unit": "rpm"}
